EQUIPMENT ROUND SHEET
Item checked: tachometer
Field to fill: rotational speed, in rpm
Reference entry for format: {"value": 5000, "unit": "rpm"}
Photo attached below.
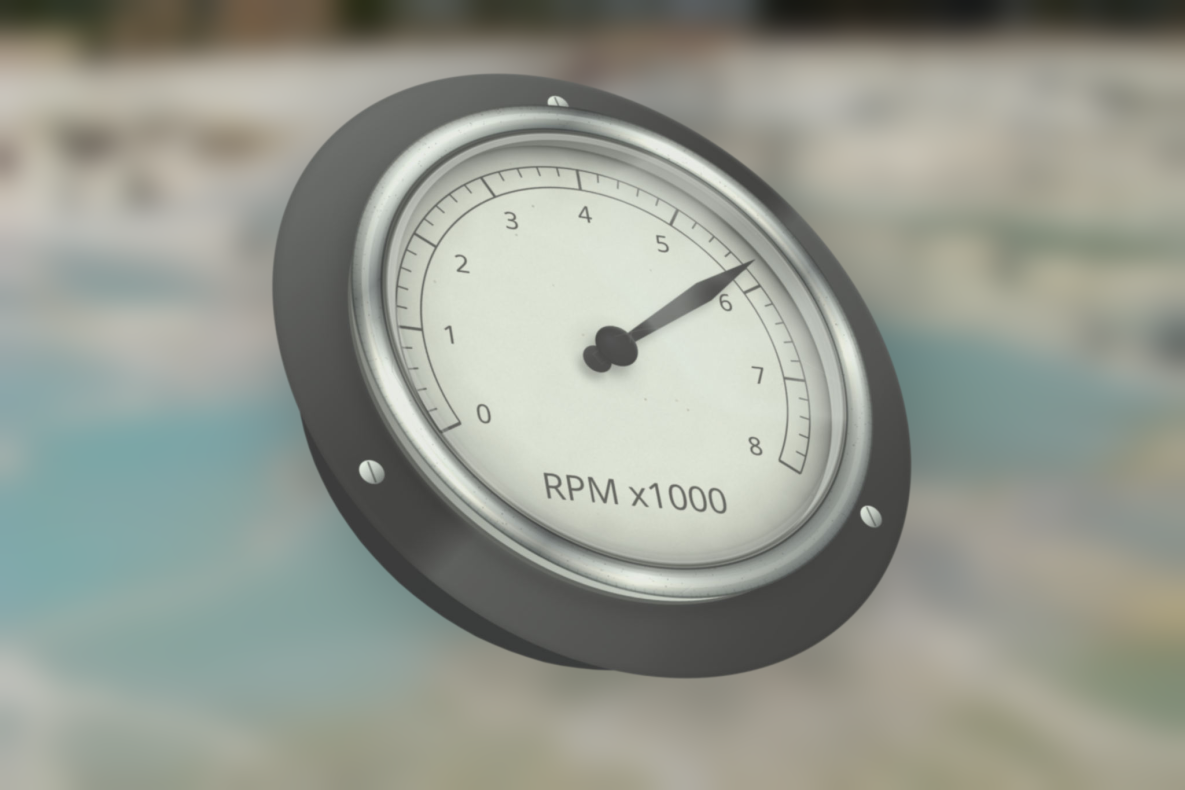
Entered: {"value": 5800, "unit": "rpm"}
